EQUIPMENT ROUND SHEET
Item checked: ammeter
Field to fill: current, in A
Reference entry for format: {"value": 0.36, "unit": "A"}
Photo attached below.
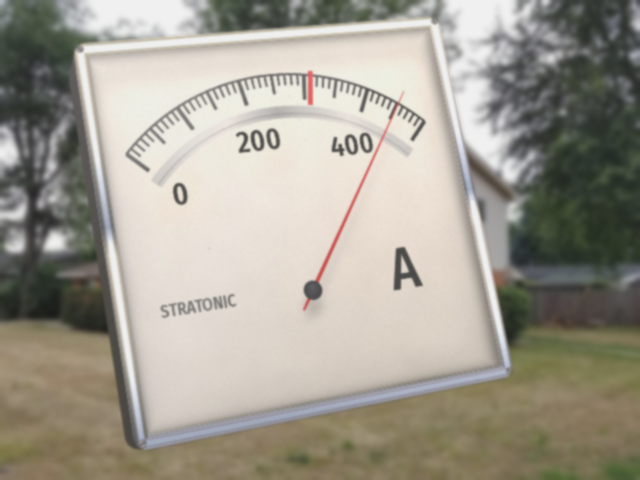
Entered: {"value": 450, "unit": "A"}
